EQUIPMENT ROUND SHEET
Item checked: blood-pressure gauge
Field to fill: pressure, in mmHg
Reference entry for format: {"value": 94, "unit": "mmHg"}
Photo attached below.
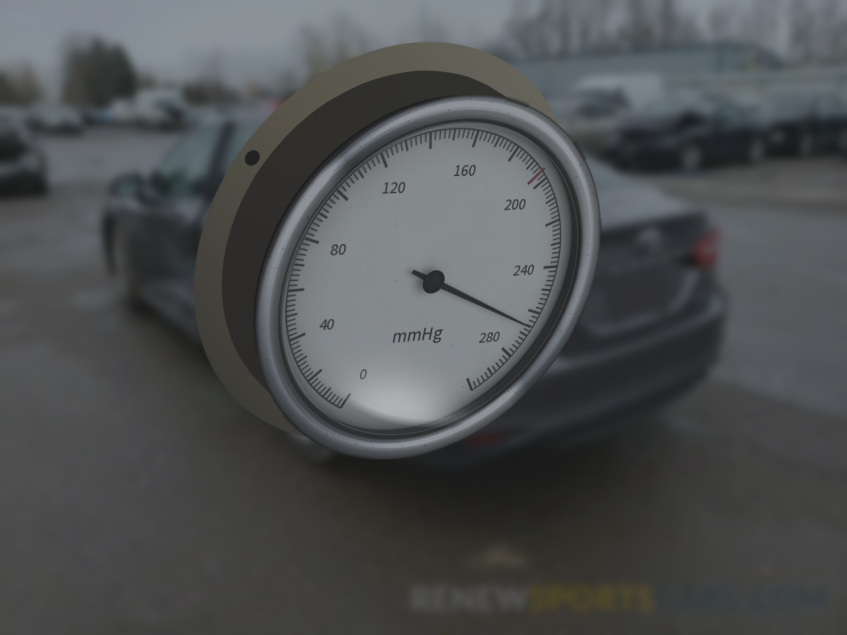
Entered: {"value": 266, "unit": "mmHg"}
